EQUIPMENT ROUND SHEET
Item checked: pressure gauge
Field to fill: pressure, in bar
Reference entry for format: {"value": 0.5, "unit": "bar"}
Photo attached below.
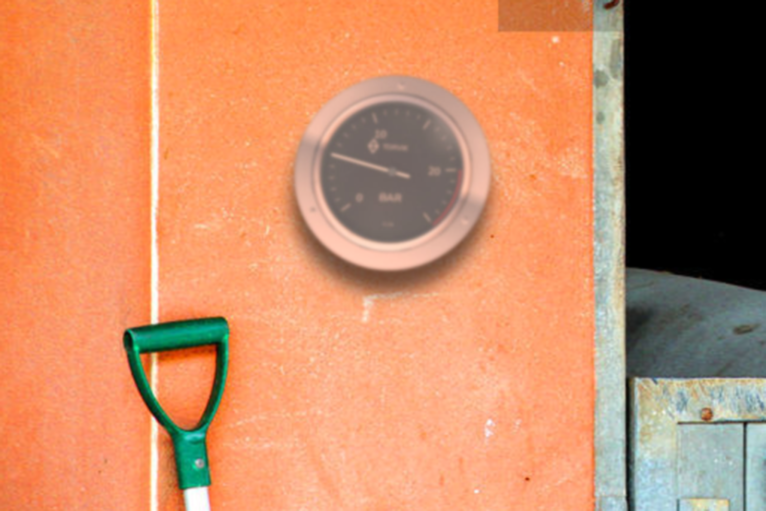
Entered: {"value": 5, "unit": "bar"}
